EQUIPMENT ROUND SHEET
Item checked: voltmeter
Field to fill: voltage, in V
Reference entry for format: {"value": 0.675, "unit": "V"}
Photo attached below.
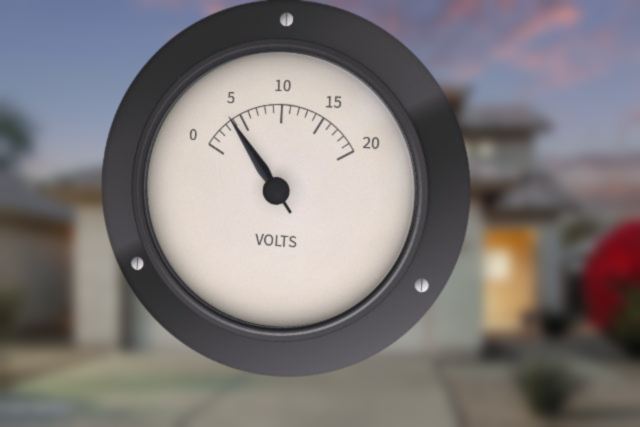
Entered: {"value": 4, "unit": "V"}
